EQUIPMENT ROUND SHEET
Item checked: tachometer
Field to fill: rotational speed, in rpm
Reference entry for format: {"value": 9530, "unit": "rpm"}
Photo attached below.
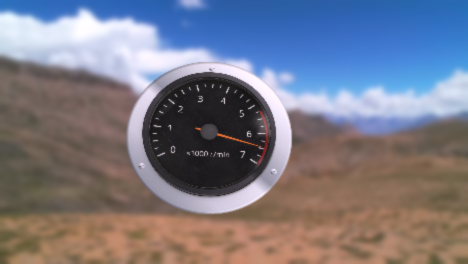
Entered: {"value": 6500, "unit": "rpm"}
